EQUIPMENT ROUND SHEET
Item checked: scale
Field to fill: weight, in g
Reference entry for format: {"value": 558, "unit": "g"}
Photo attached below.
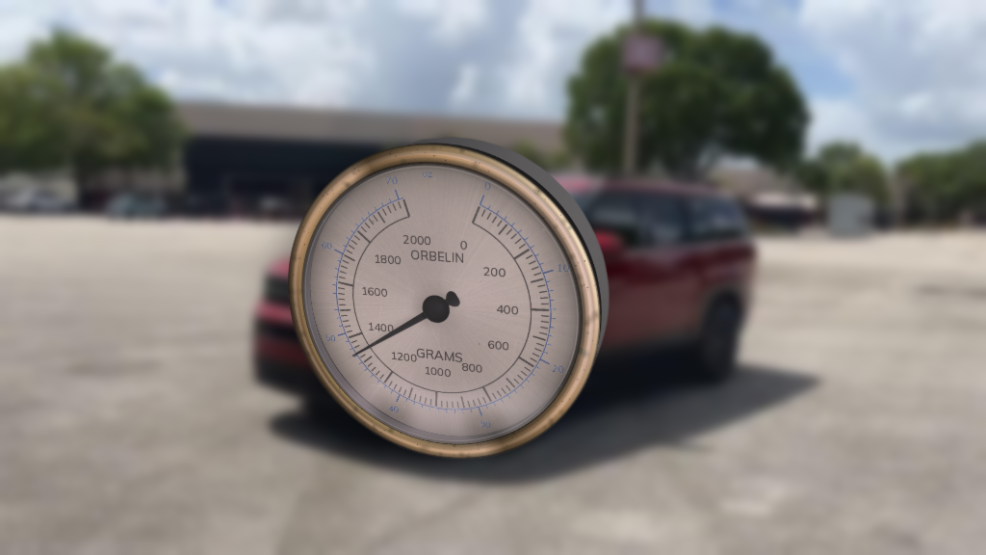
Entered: {"value": 1340, "unit": "g"}
